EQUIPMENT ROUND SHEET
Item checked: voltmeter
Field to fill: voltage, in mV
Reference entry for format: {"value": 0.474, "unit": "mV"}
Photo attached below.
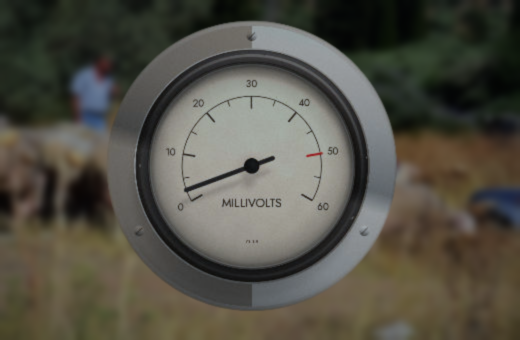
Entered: {"value": 2.5, "unit": "mV"}
